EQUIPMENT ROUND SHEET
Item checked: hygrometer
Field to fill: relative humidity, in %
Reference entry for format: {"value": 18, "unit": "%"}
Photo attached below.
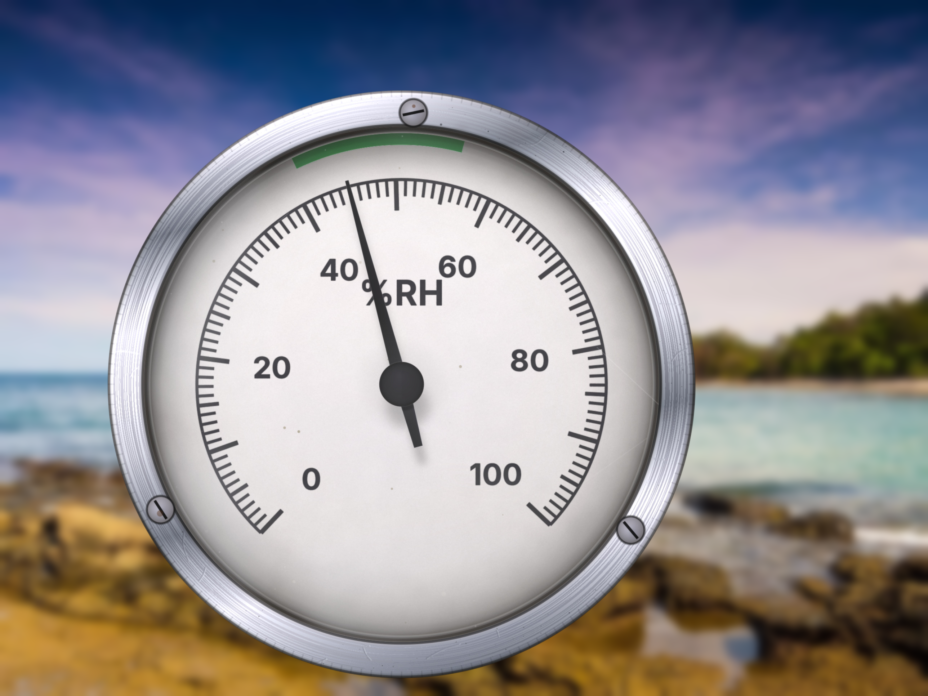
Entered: {"value": 45, "unit": "%"}
